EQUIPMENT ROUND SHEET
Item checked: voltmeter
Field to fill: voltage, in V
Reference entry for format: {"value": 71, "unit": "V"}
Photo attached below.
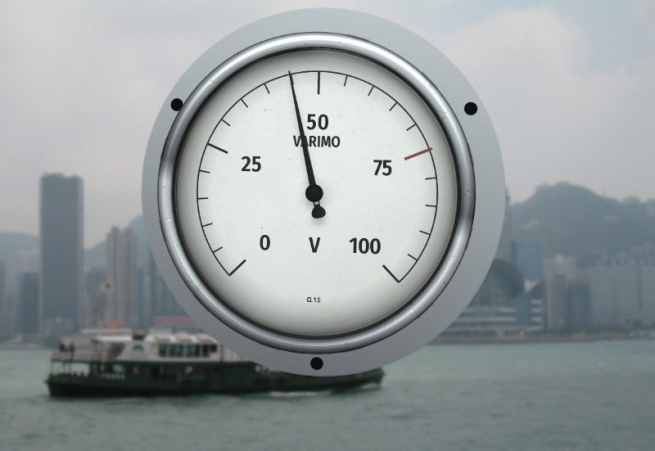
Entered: {"value": 45, "unit": "V"}
